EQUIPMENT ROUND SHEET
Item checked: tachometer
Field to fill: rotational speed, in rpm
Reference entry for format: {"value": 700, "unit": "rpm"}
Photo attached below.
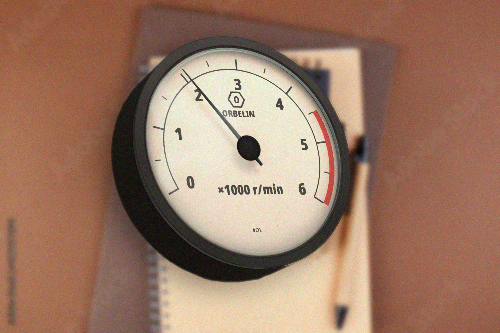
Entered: {"value": 2000, "unit": "rpm"}
